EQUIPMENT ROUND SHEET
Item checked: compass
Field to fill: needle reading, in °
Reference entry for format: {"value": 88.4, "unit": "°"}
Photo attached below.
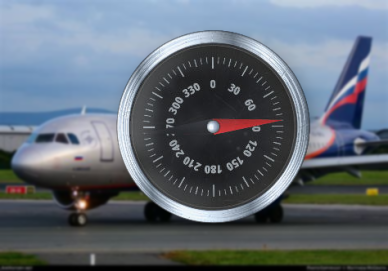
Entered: {"value": 85, "unit": "°"}
